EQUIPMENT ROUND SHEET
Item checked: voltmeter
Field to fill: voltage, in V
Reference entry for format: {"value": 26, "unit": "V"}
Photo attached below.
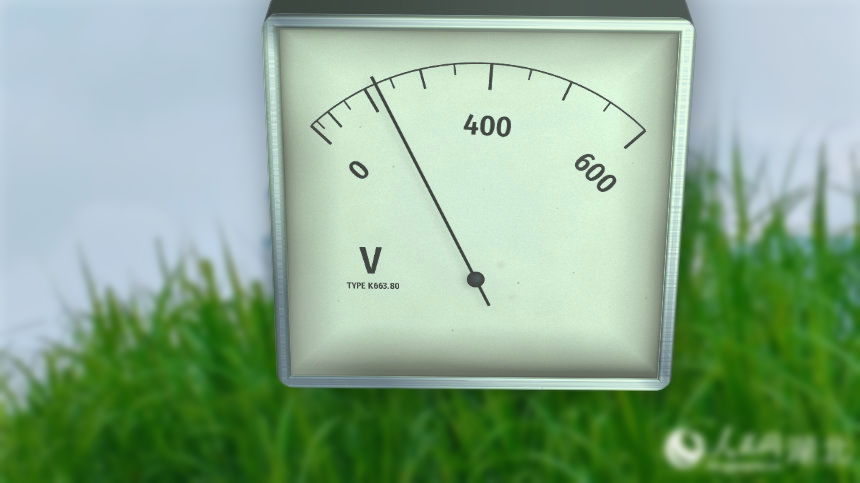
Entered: {"value": 225, "unit": "V"}
